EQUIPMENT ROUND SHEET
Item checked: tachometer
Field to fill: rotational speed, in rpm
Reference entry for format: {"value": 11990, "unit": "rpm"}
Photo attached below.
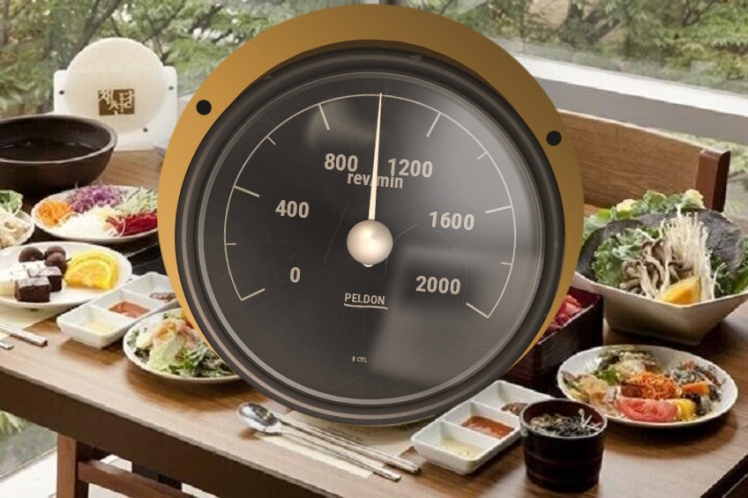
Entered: {"value": 1000, "unit": "rpm"}
